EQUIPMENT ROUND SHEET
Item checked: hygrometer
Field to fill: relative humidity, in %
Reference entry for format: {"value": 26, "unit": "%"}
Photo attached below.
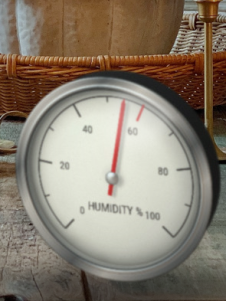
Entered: {"value": 55, "unit": "%"}
